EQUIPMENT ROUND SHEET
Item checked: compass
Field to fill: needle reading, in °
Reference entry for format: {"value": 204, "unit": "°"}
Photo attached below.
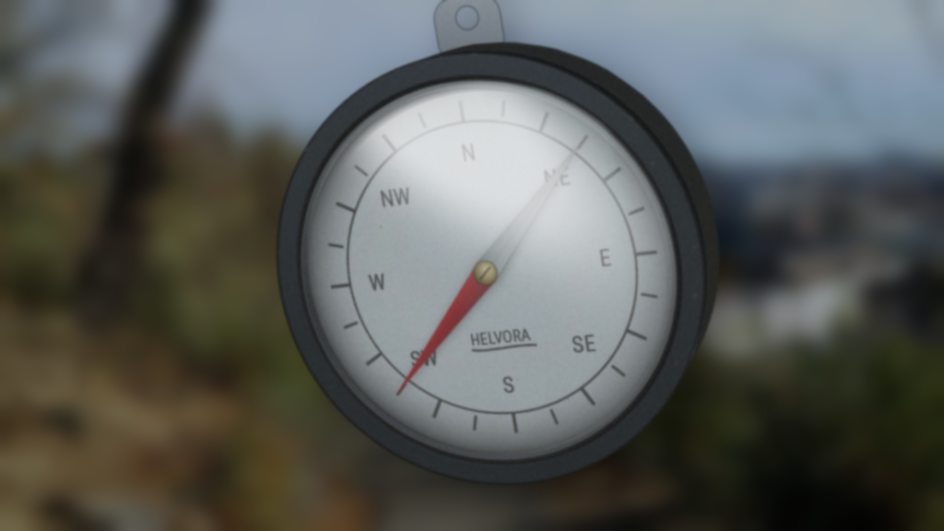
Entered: {"value": 225, "unit": "°"}
